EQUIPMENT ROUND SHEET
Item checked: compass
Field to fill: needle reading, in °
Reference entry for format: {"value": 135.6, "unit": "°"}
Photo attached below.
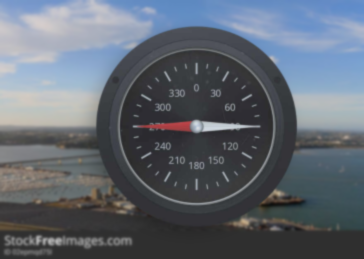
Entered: {"value": 270, "unit": "°"}
